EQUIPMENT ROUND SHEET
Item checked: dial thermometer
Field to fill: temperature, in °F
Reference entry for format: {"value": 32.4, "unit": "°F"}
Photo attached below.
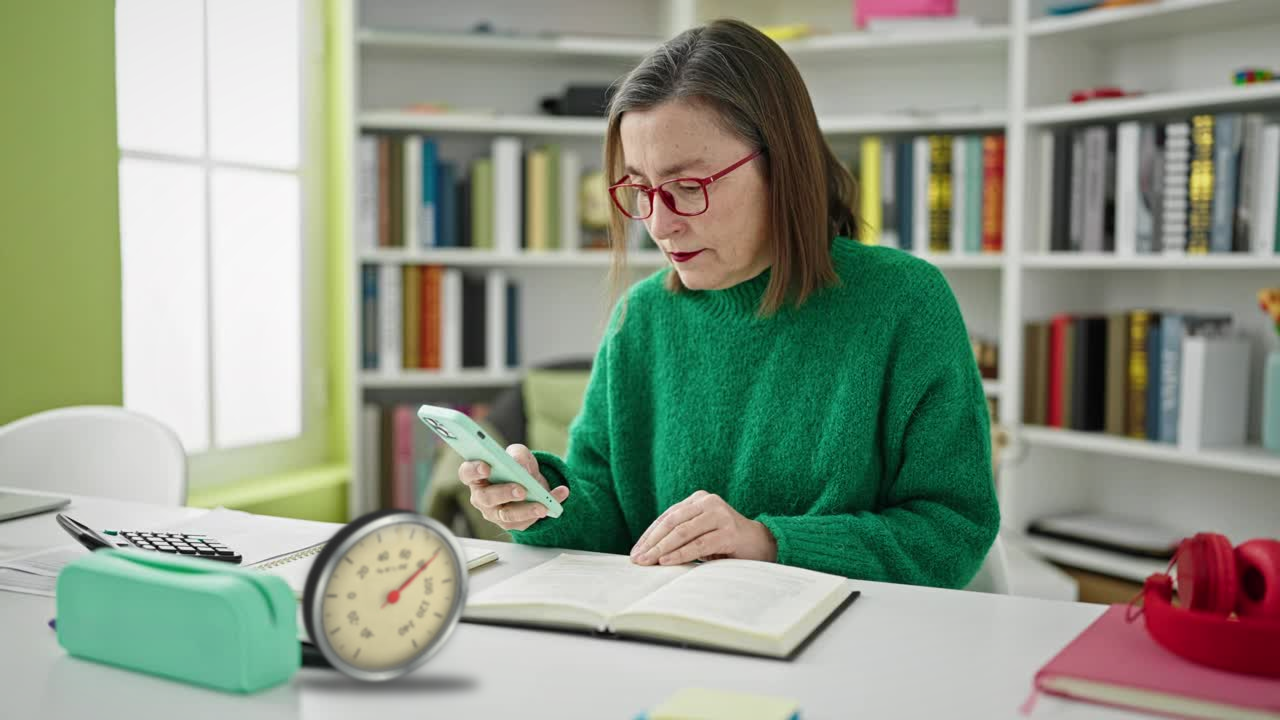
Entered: {"value": 80, "unit": "°F"}
